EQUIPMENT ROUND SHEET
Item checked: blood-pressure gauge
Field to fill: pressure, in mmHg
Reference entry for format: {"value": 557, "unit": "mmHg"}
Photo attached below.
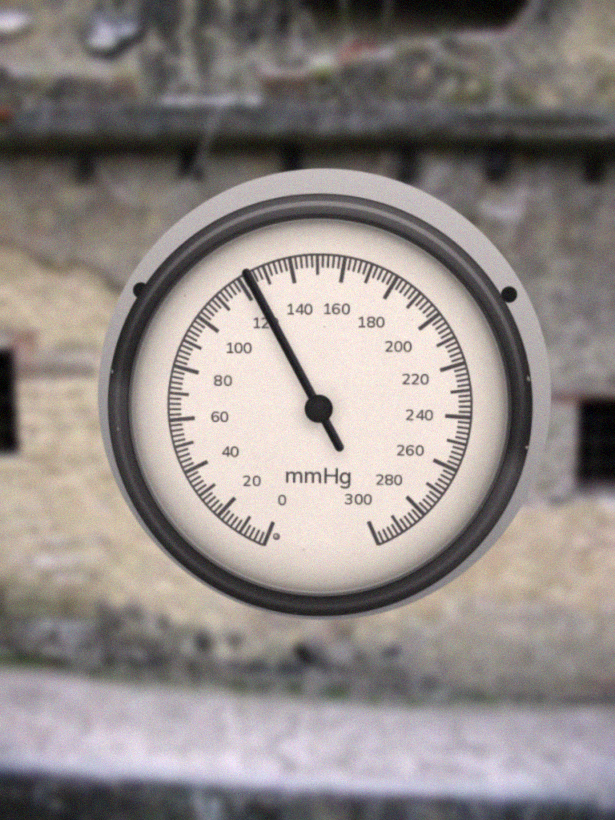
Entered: {"value": 124, "unit": "mmHg"}
